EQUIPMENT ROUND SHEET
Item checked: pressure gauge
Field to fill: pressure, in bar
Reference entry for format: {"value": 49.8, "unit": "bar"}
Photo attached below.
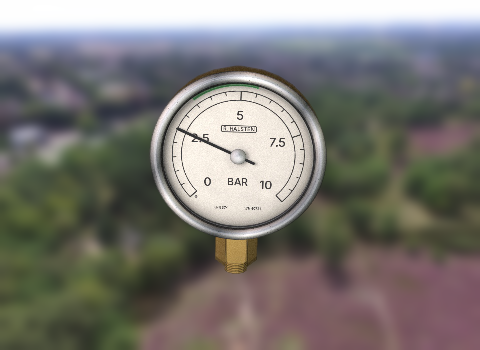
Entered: {"value": 2.5, "unit": "bar"}
